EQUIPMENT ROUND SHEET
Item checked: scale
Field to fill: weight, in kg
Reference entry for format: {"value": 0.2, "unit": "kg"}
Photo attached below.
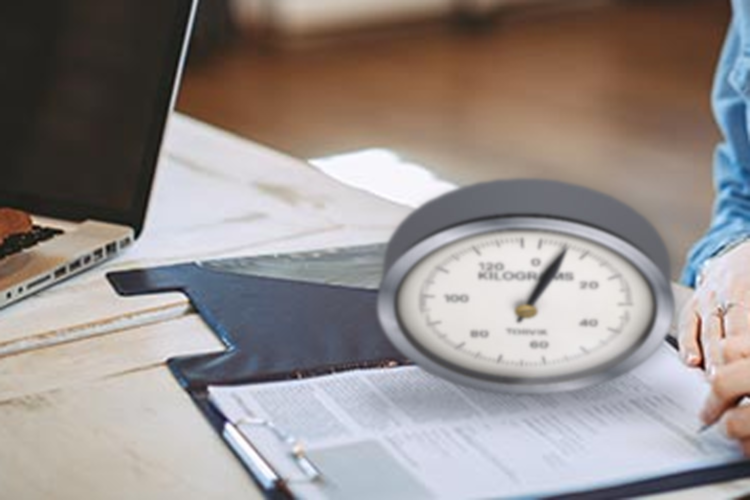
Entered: {"value": 5, "unit": "kg"}
